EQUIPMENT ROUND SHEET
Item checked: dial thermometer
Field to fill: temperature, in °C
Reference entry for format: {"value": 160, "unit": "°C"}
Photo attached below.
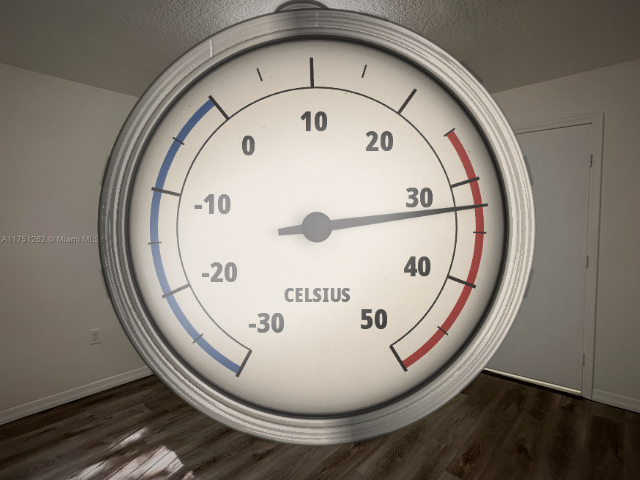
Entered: {"value": 32.5, "unit": "°C"}
